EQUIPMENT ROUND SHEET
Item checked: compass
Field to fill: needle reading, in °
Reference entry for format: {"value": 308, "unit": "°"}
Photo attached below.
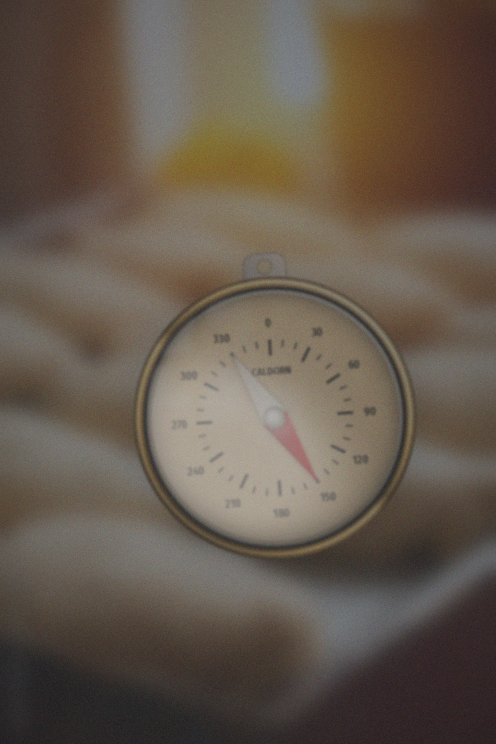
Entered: {"value": 150, "unit": "°"}
